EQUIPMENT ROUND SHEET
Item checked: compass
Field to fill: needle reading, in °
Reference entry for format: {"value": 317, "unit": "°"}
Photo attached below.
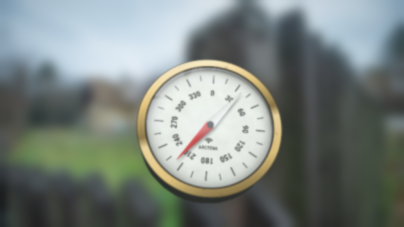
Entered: {"value": 217.5, "unit": "°"}
